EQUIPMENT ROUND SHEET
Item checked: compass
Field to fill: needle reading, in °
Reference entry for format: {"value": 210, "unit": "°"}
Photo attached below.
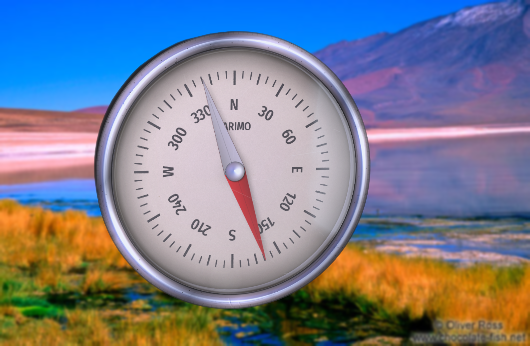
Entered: {"value": 160, "unit": "°"}
